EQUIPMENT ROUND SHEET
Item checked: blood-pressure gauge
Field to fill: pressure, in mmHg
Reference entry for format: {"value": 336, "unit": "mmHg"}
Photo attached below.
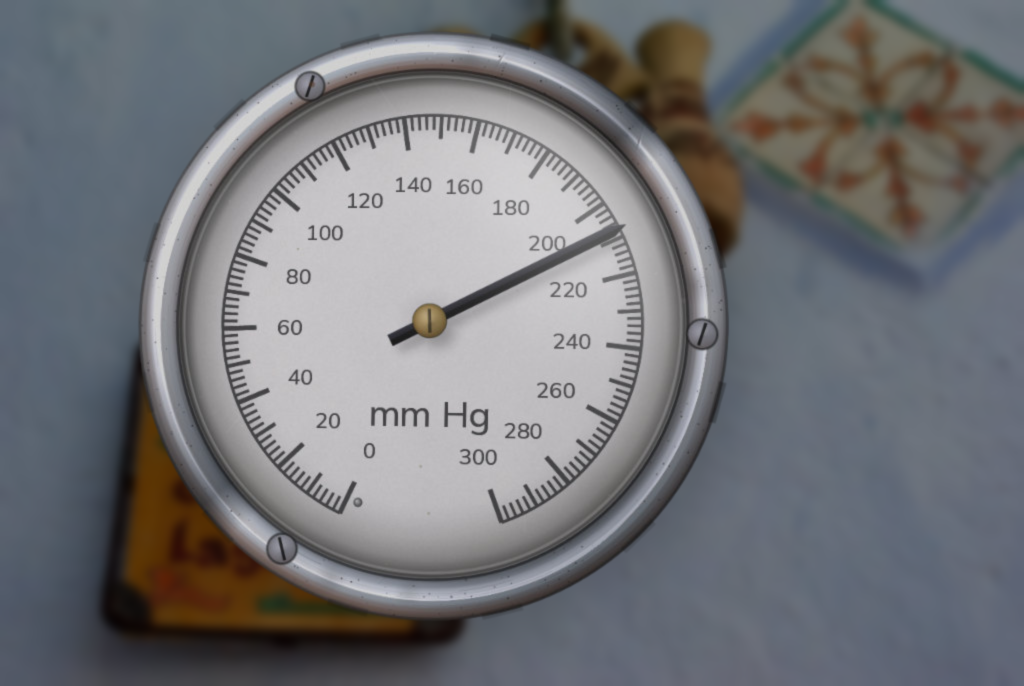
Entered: {"value": 208, "unit": "mmHg"}
